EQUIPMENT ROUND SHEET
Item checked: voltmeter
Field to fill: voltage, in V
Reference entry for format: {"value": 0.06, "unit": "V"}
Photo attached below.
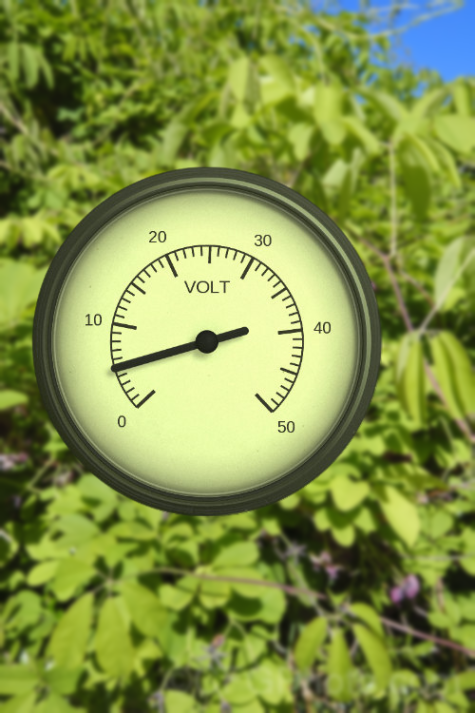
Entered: {"value": 5, "unit": "V"}
